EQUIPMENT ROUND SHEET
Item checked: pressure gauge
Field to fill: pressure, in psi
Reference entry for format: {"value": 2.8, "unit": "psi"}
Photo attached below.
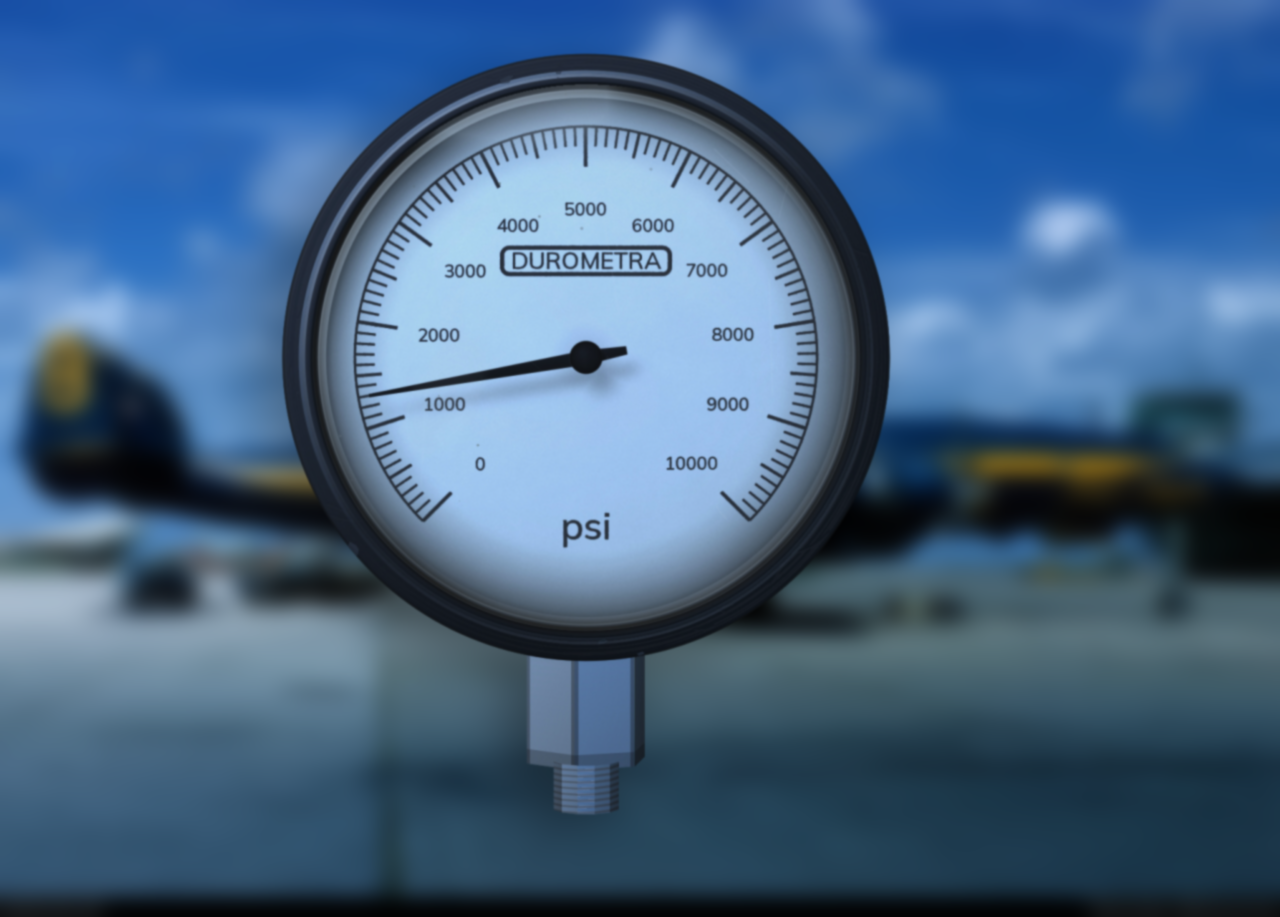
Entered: {"value": 1300, "unit": "psi"}
